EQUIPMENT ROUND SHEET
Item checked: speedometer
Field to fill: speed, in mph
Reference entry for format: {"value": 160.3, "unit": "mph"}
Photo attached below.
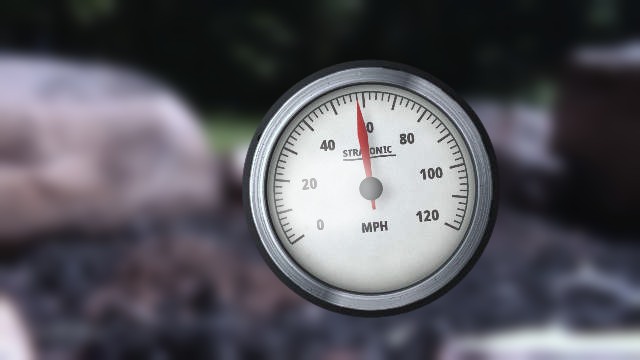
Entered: {"value": 58, "unit": "mph"}
